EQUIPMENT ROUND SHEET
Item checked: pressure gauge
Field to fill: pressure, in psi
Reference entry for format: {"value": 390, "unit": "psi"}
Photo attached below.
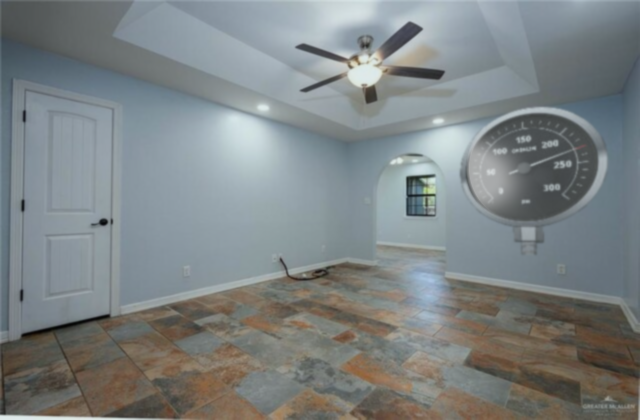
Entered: {"value": 230, "unit": "psi"}
